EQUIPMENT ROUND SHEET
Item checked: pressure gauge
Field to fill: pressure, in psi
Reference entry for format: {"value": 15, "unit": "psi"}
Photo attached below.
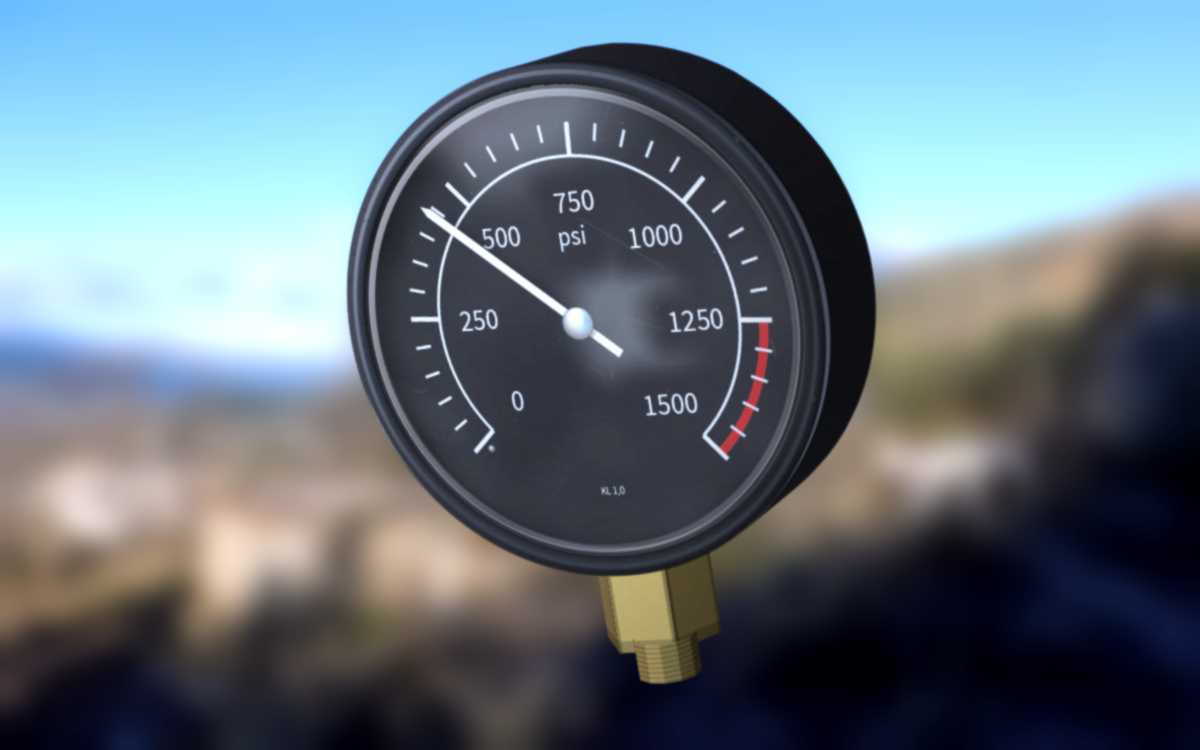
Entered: {"value": 450, "unit": "psi"}
